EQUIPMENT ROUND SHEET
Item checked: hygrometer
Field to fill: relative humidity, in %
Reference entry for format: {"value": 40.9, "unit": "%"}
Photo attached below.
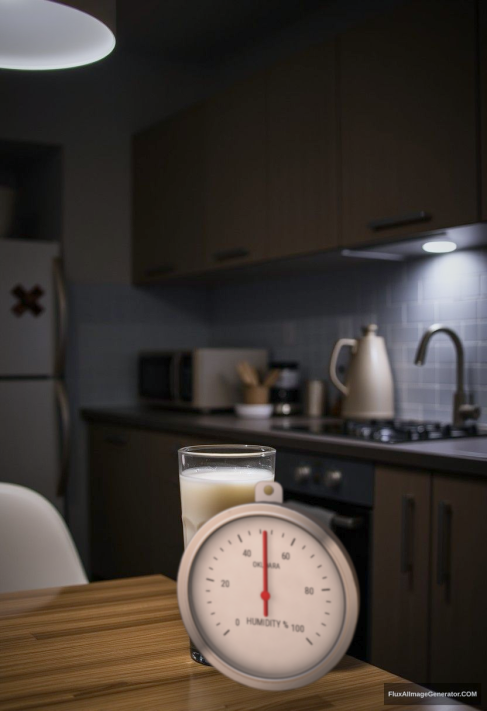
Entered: {"value": 50, "unit": "%"}
